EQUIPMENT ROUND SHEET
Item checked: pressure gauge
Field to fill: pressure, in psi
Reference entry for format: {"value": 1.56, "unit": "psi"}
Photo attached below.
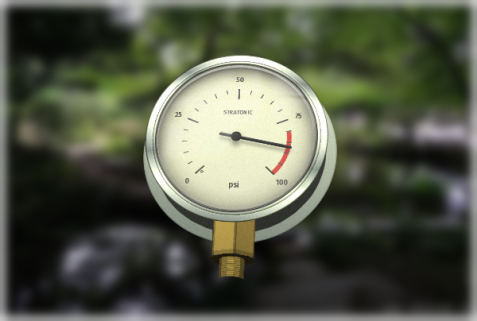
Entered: {"value": 87.5, "unit": "psi"}
